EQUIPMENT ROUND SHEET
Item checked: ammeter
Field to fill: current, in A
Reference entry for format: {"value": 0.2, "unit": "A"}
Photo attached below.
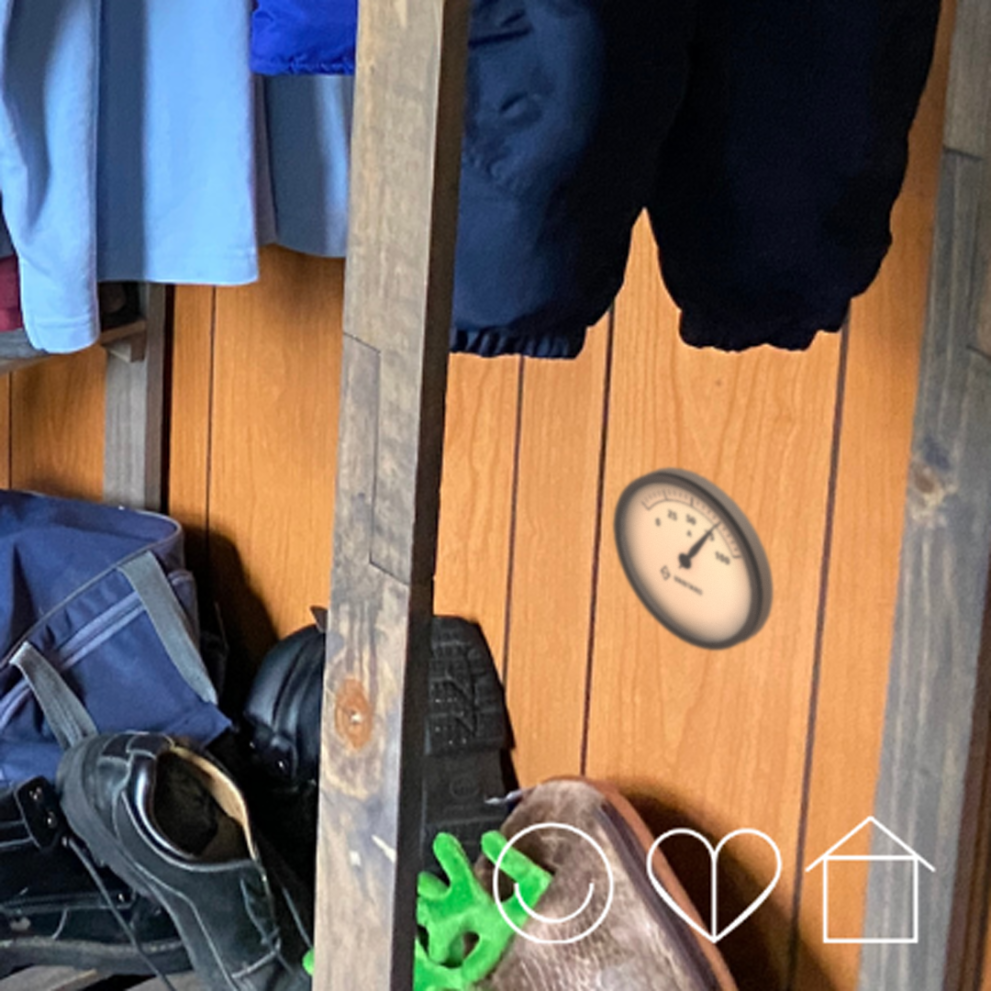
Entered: {"value": 75, "unit": "A"}
